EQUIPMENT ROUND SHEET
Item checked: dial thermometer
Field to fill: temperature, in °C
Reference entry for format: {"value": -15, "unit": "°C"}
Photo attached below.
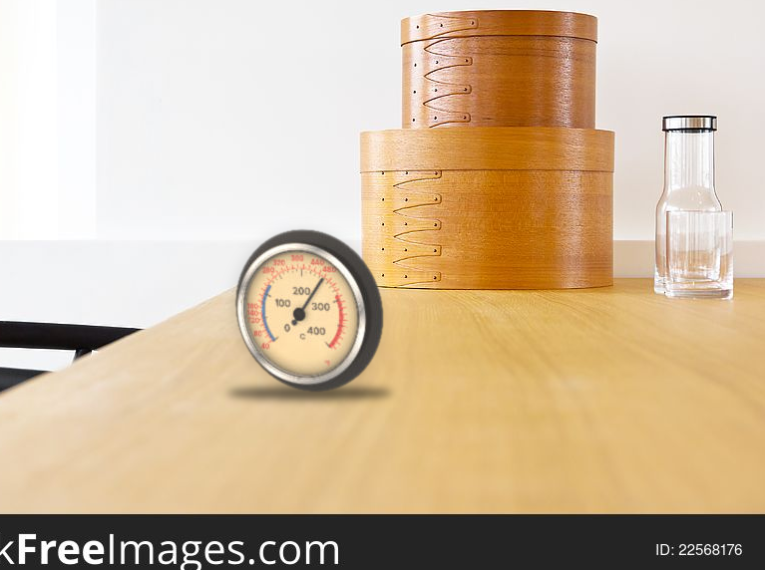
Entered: {"value": 250, "unit": "°C"}
